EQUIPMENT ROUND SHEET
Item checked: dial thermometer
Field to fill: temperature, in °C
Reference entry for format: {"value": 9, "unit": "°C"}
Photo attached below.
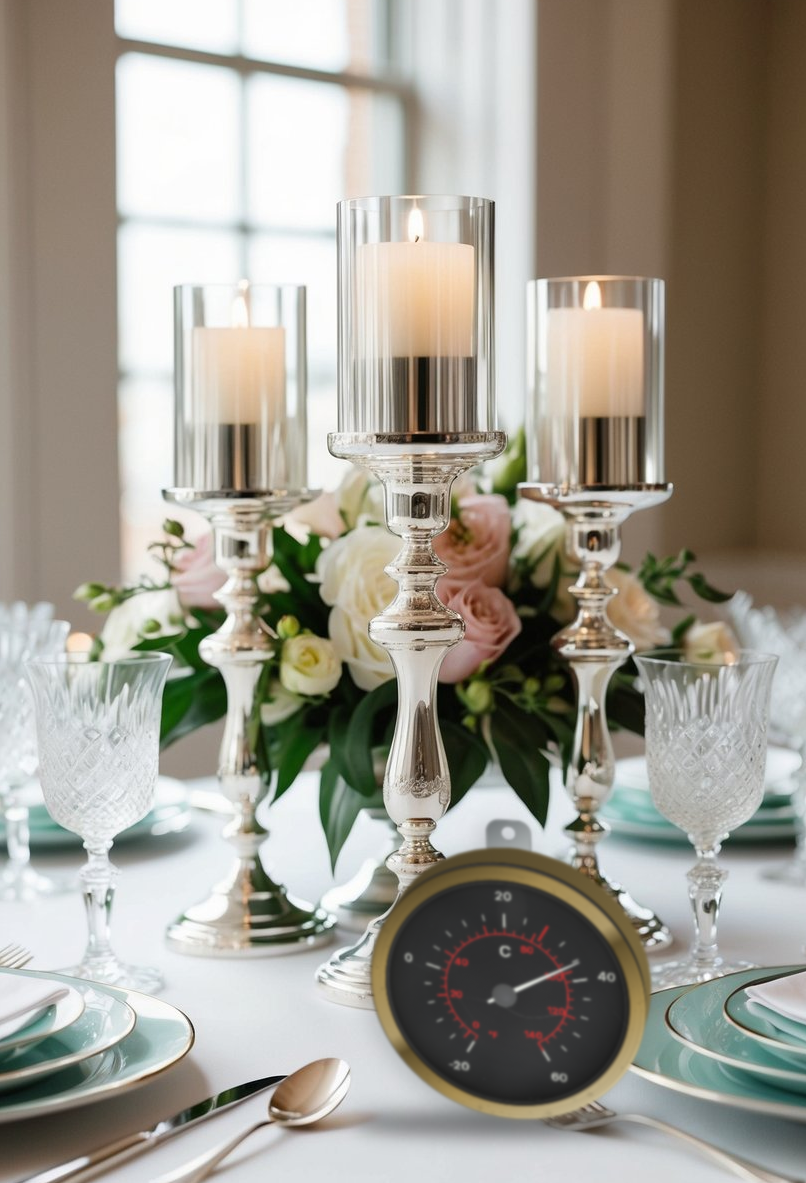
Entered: {"value": 36, "unit": "°C"}
